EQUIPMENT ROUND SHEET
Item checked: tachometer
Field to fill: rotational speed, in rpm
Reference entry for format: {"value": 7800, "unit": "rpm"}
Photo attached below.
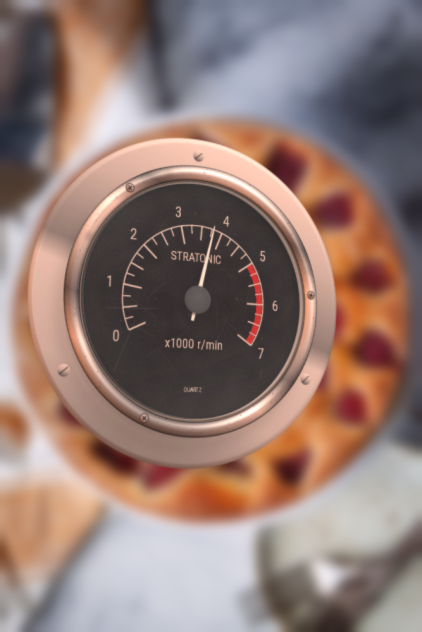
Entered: {"value": 3750, "unit": "rpm"}
